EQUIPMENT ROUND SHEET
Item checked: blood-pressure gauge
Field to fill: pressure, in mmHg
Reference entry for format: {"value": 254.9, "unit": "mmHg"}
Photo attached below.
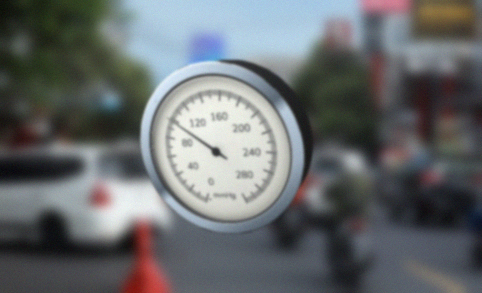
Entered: {"value": 100, "unit": "mmHg"}
